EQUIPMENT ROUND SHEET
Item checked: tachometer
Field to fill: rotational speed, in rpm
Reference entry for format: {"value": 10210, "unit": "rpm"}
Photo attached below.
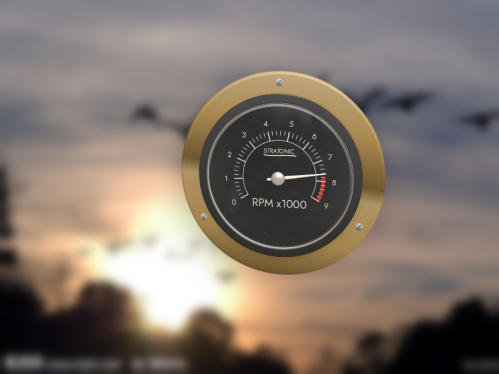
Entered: {"value": 7600, "unit": "rpm"}
